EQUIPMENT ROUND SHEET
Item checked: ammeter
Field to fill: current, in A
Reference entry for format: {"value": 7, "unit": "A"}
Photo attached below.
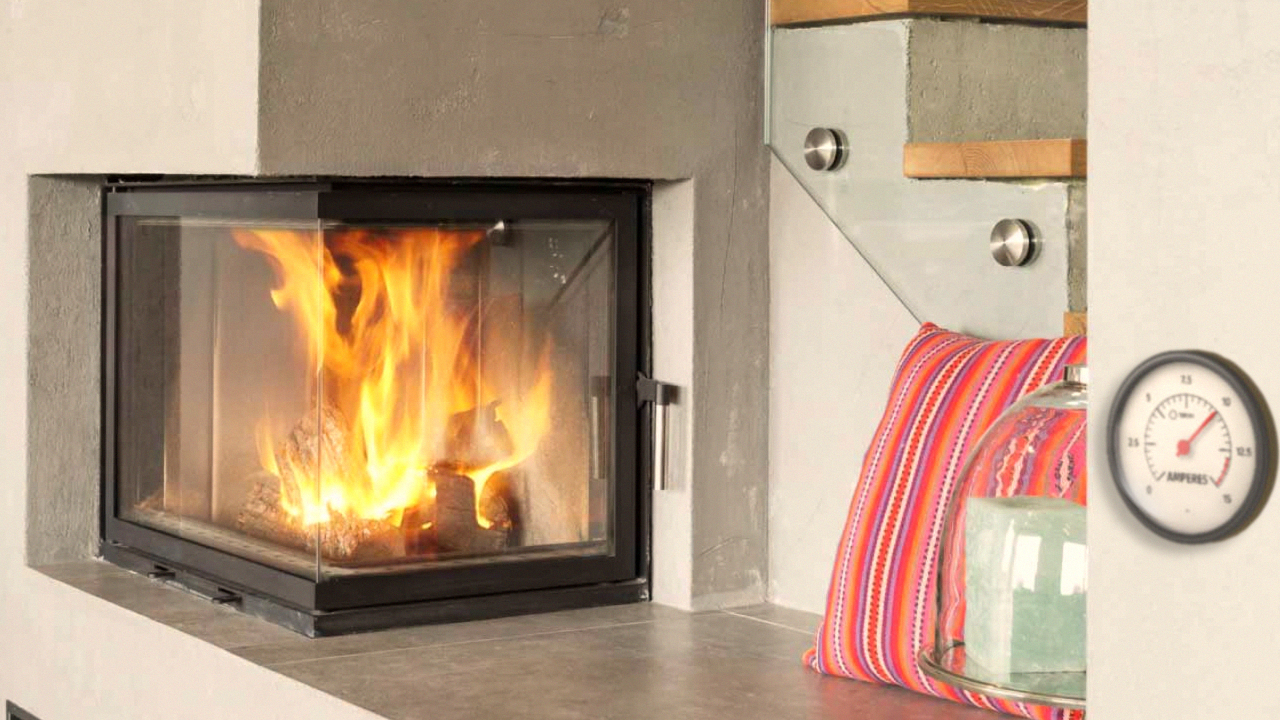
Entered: {"value": 10, "unit": "A"}
